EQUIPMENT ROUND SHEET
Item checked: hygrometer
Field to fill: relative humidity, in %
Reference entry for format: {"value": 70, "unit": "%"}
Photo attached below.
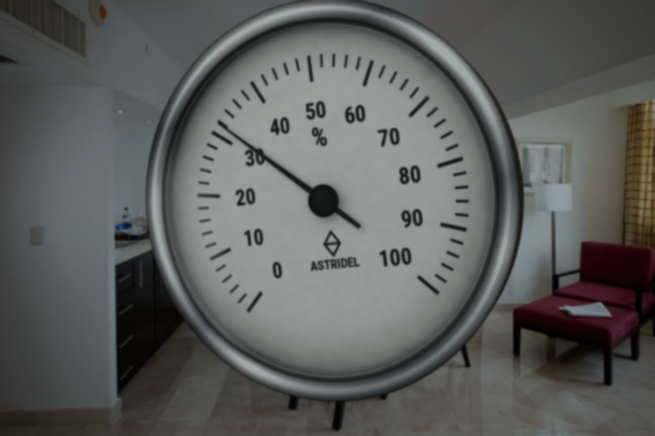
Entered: {"value": 32, "unit": "%"}
